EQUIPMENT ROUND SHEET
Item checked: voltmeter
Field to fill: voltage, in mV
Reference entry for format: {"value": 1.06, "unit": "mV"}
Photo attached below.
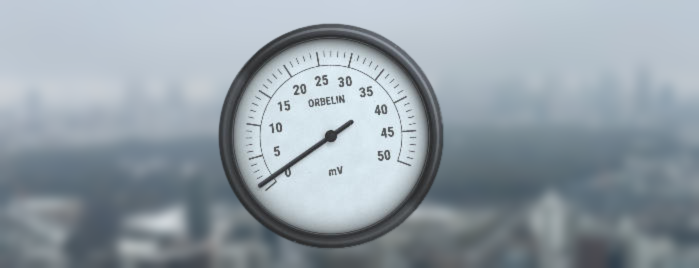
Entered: {"value": 1, "unit": "mV"}
